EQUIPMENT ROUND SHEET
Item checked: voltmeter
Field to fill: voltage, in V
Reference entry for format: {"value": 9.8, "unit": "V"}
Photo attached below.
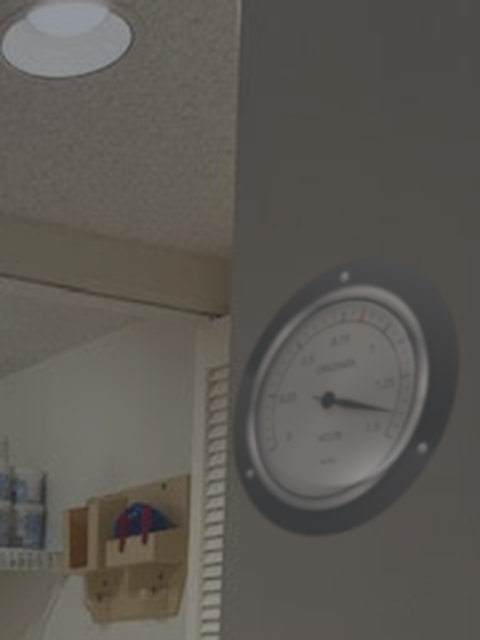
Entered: {"value": 1.4, "unit": "V"}
